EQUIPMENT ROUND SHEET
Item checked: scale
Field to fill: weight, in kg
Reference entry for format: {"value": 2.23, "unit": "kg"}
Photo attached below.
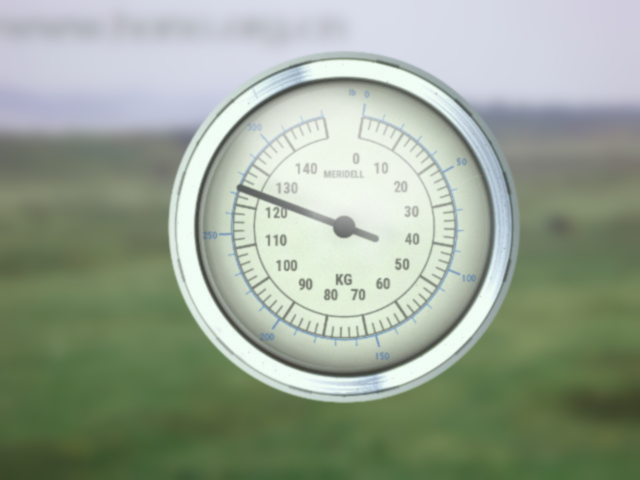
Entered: {"value": 124, "unit": "kg"}
